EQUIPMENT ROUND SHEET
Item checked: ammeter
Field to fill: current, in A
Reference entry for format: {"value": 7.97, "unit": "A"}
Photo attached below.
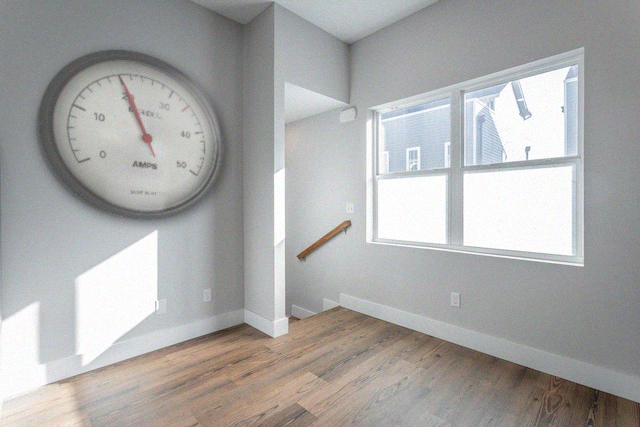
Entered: {"value": 20, "unit": "A"}
